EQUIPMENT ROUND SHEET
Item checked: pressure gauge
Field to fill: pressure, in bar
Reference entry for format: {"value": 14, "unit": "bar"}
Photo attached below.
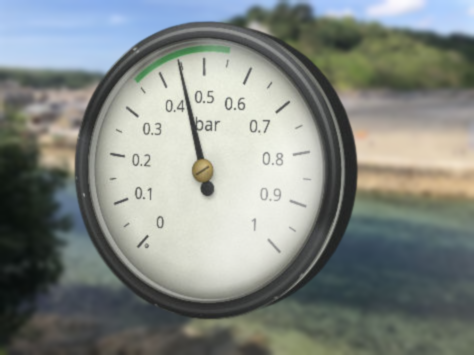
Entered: {"value": 0.45, "unit": "bar"}
